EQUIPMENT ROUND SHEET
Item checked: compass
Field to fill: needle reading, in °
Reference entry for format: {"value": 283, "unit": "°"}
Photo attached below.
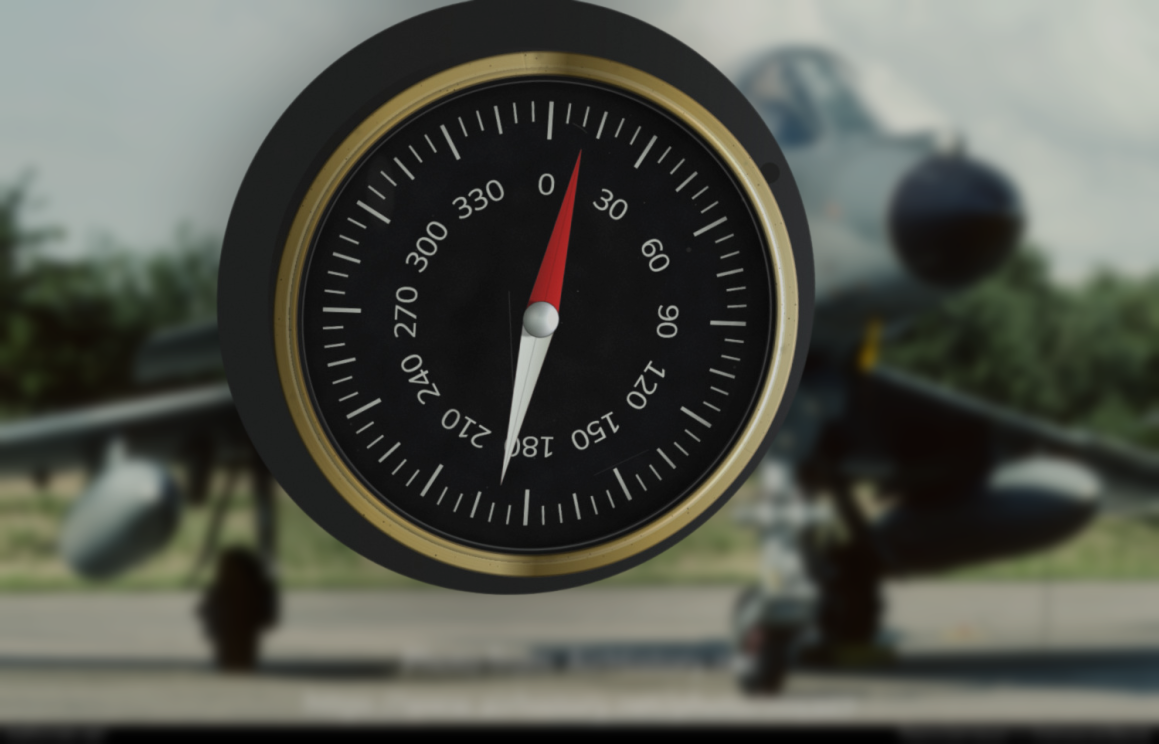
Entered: {"value": 10, "unit": "°"}
